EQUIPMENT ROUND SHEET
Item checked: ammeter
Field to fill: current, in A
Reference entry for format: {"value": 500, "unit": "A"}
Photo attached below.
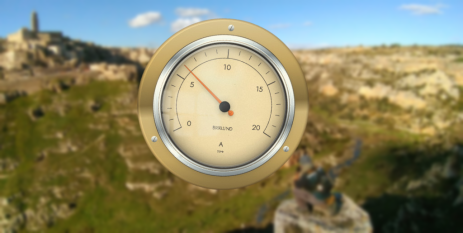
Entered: {"value": 6, "unit": "A"}
